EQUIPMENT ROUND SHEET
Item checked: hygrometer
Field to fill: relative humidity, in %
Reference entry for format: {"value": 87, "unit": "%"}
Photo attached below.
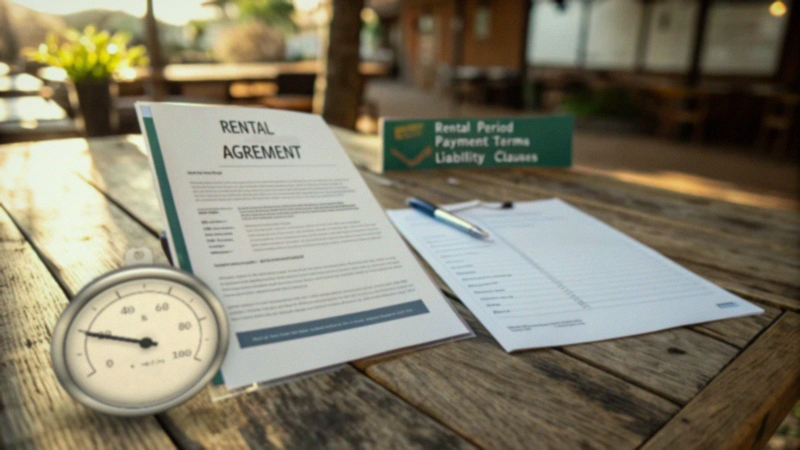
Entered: {"value": 20, "unit": "%"}
